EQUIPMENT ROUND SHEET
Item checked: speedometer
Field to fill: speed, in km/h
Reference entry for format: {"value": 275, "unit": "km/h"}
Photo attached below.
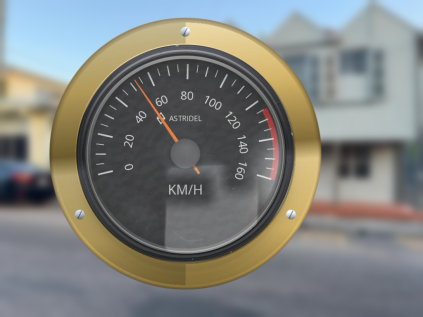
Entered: {"value": 52.5, "unit": "km/h"}
